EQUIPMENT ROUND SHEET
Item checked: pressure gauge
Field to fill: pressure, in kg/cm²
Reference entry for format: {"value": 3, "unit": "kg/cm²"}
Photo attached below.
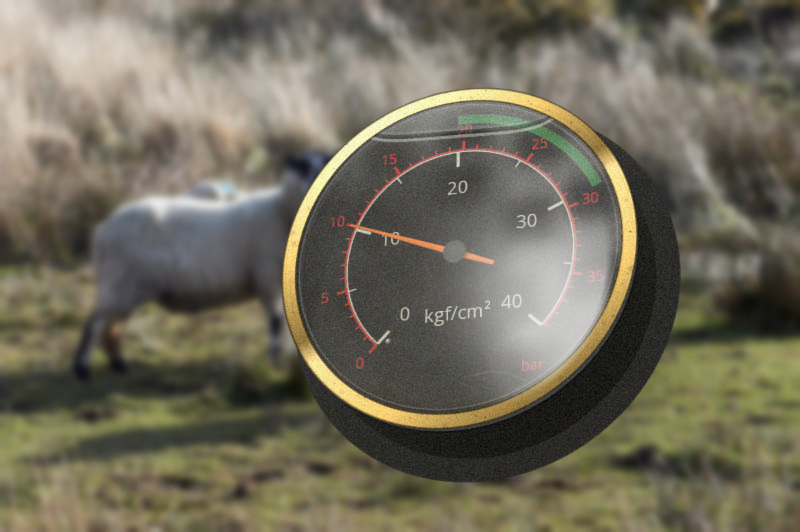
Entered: {"value": 10, "unit": "kg/cm²"}
